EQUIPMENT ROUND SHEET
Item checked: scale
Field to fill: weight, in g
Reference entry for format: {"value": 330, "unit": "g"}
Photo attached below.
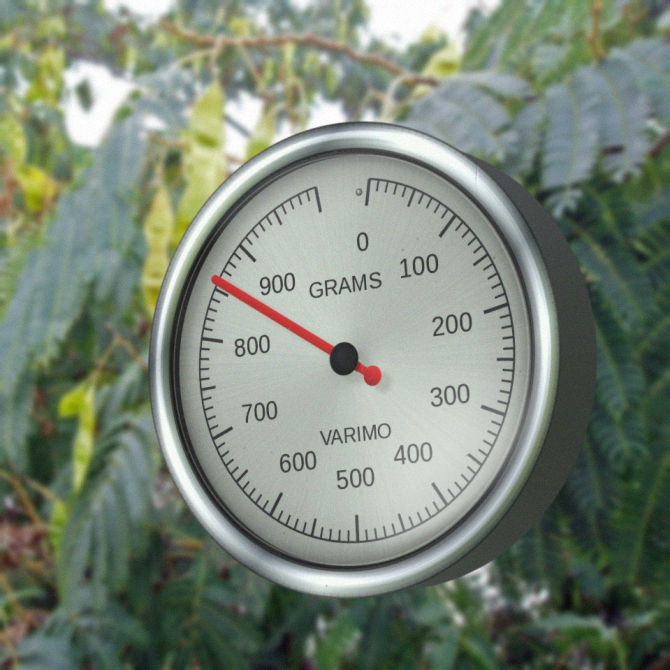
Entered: {"value": 860, "unit": "g"}
